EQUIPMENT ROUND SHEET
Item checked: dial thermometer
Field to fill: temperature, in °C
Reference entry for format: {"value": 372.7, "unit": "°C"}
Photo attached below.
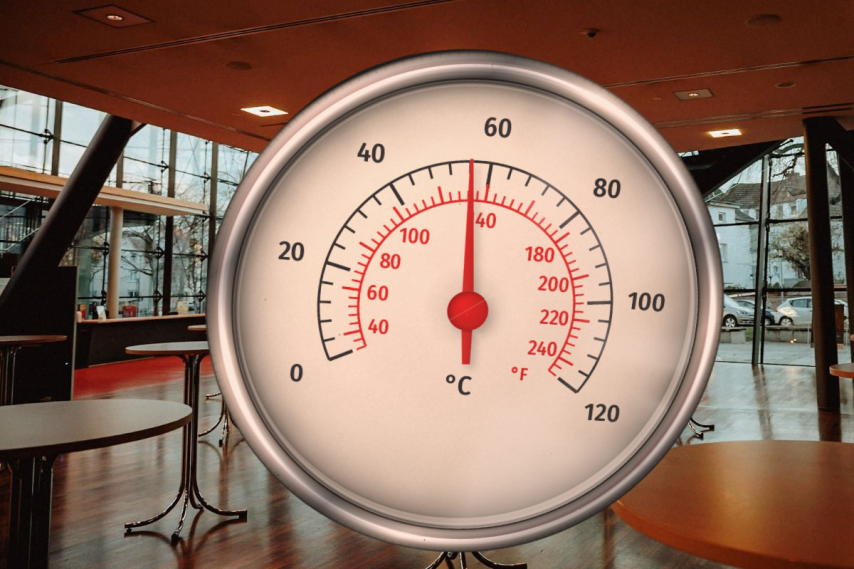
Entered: {"value": 56, "unit": "°C"}
